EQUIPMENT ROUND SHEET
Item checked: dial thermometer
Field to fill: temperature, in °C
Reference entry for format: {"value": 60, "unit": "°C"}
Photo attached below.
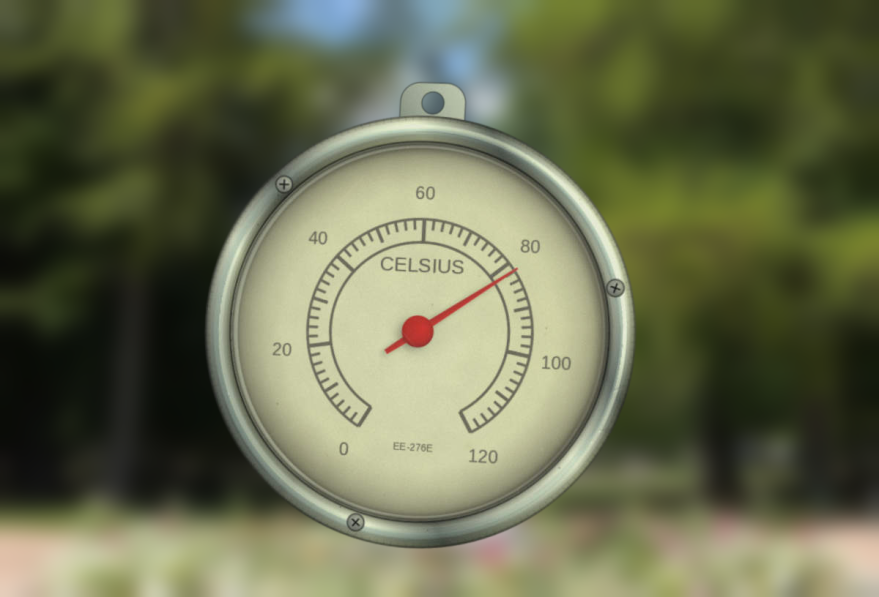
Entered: {"value": 82, "unit": "°C"}
